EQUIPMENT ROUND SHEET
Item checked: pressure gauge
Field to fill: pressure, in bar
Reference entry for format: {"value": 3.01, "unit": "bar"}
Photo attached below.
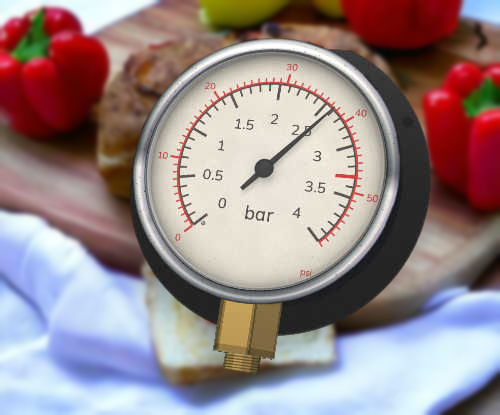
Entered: {"value": 2.6, "unit": "bar"}
